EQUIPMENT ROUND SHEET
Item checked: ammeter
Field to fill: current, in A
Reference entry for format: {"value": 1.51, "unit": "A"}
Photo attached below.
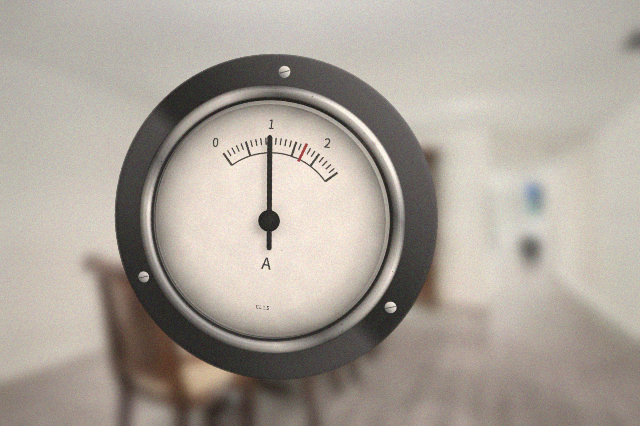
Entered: {"value": 1, "unit": "A"}
